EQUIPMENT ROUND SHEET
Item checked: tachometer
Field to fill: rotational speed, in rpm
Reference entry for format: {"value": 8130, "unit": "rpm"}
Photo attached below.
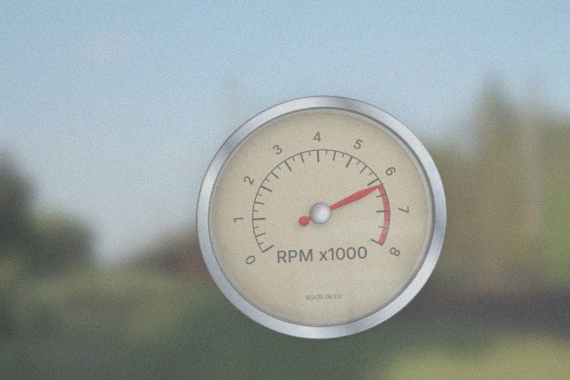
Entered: {"value": 6250, "unit": "rpm"}
